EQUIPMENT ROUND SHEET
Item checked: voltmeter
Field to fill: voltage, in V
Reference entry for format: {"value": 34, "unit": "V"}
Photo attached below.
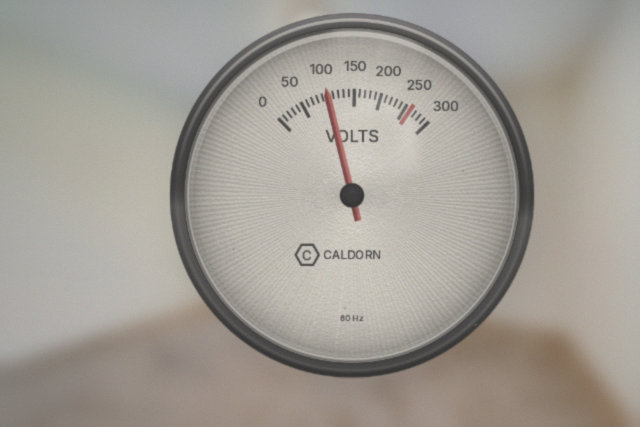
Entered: {"value": 100, "unit": "V"}
